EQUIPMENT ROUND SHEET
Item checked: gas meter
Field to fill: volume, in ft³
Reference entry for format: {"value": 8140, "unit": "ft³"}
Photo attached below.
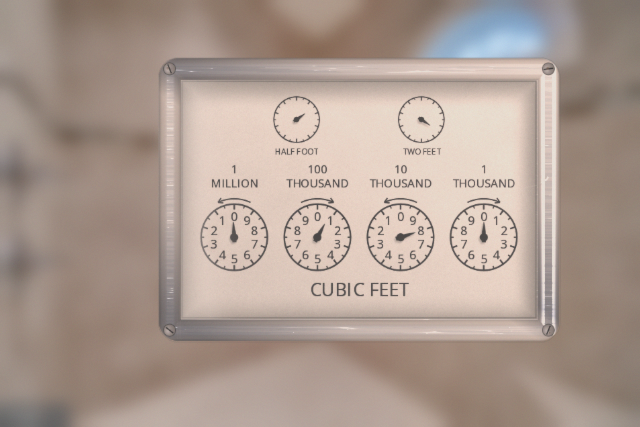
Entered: {"value": 8000, "unit": "ft³"}
